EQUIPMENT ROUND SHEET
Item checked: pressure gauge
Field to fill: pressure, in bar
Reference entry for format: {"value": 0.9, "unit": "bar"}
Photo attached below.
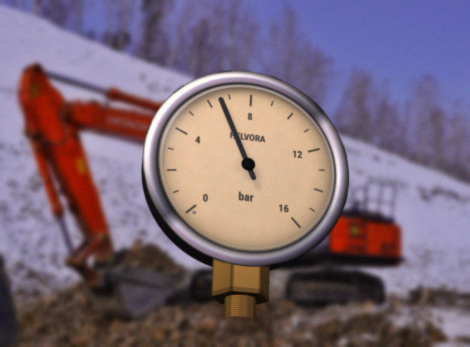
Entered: {"value": 6.5, "unit": "bar"}
